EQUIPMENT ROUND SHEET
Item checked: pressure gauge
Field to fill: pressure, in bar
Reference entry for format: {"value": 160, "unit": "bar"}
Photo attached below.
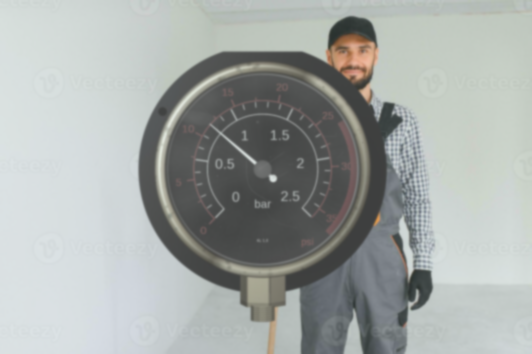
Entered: {"value": 0.8, "unit": "bar"}
